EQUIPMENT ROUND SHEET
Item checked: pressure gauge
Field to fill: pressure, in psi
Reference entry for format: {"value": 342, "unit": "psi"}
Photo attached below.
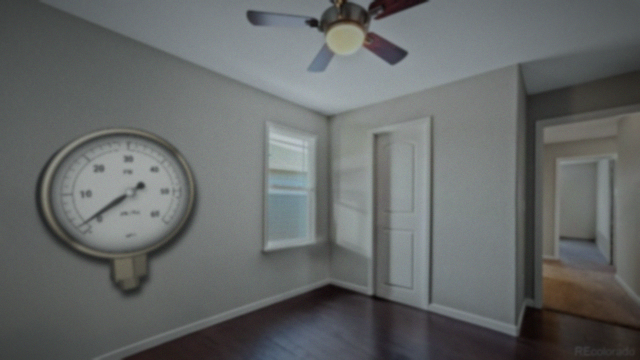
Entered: {"value": 2, "unit": "psi"}
